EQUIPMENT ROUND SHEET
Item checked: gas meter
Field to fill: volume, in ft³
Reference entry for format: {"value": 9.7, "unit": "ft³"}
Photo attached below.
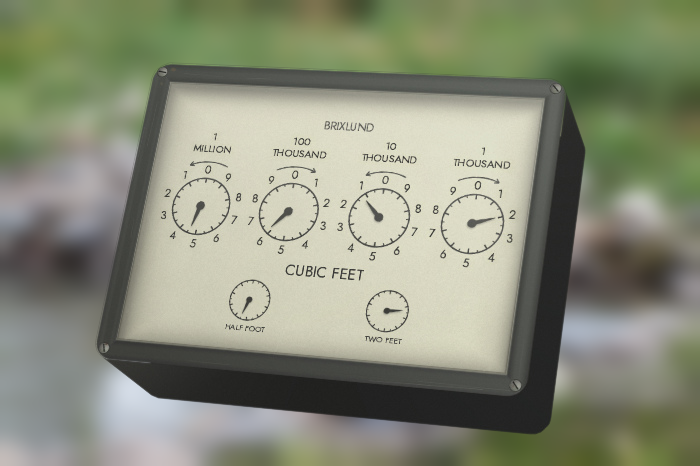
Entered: {"value": 461200, "unit": "ft³"}
